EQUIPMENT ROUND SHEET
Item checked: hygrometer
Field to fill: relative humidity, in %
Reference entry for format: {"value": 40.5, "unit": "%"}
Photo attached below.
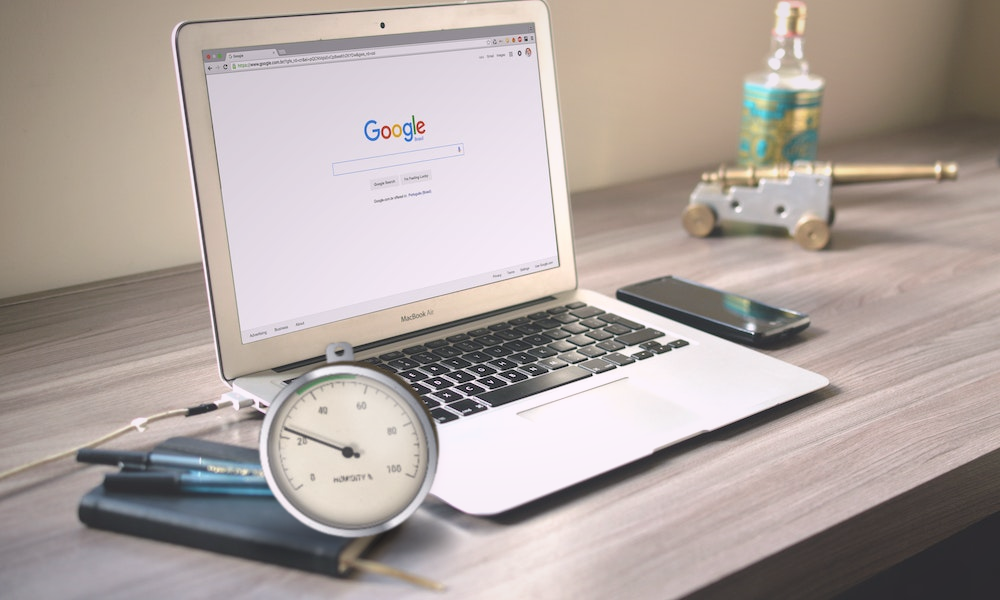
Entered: {"value": 24, "unit": "%"}
